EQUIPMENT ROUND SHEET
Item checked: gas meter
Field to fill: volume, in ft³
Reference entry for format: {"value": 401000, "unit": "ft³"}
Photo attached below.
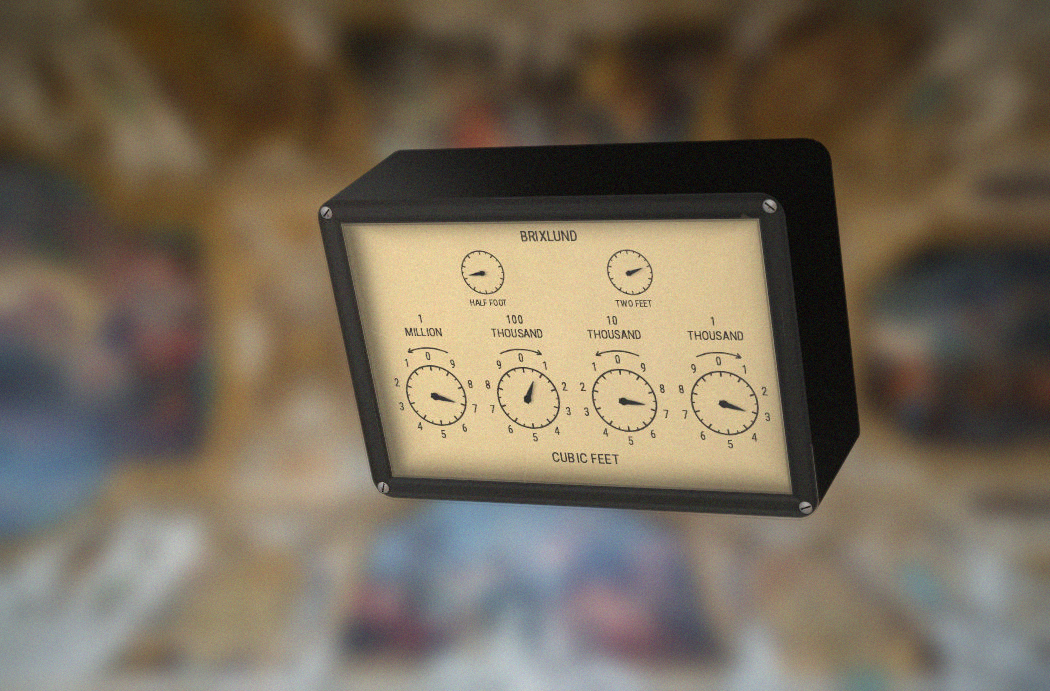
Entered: {"value": 707300, "unit": "ft³"}
